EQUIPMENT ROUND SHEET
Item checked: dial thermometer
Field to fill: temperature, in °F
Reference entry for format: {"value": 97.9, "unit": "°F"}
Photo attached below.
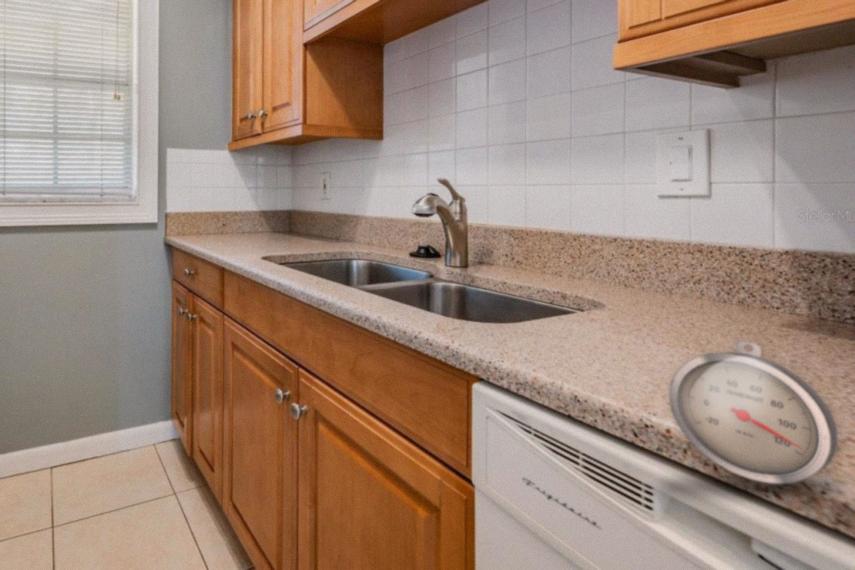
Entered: {"value": 115, "unit": "°F"}
